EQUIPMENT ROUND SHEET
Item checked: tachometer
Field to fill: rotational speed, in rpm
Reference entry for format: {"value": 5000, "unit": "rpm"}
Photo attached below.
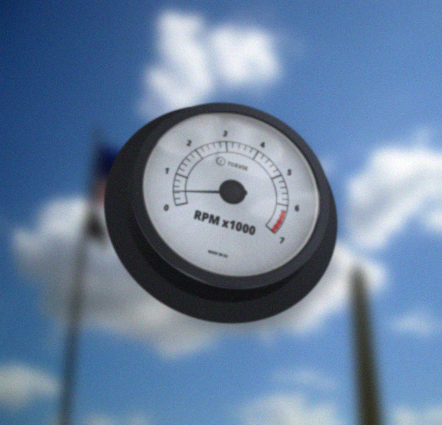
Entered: {"value": 400, "unit": "rpm"}
